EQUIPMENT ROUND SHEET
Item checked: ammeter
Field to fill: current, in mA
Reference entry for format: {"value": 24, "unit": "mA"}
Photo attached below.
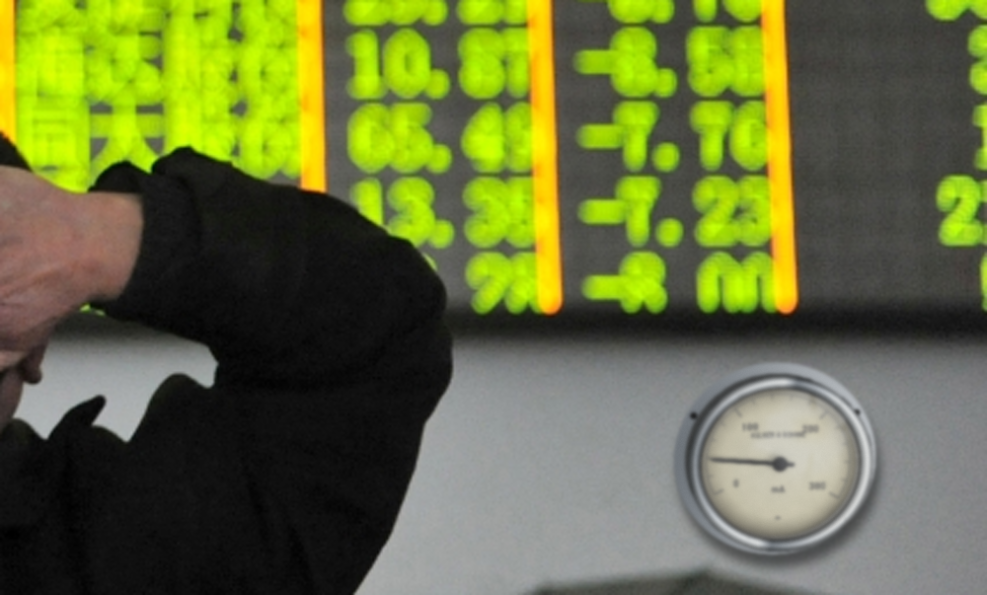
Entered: {"value": 40, "unit": "mA"}
